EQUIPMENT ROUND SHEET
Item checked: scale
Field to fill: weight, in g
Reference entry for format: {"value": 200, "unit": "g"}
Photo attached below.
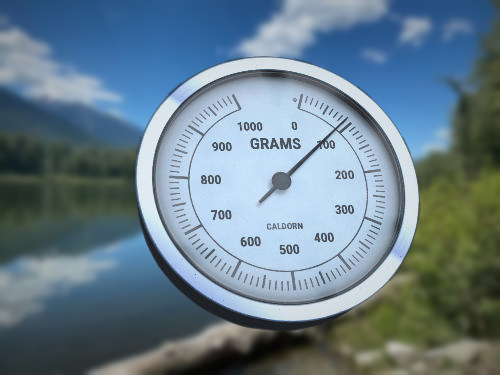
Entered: {"value": 90, "unit": "g"}
